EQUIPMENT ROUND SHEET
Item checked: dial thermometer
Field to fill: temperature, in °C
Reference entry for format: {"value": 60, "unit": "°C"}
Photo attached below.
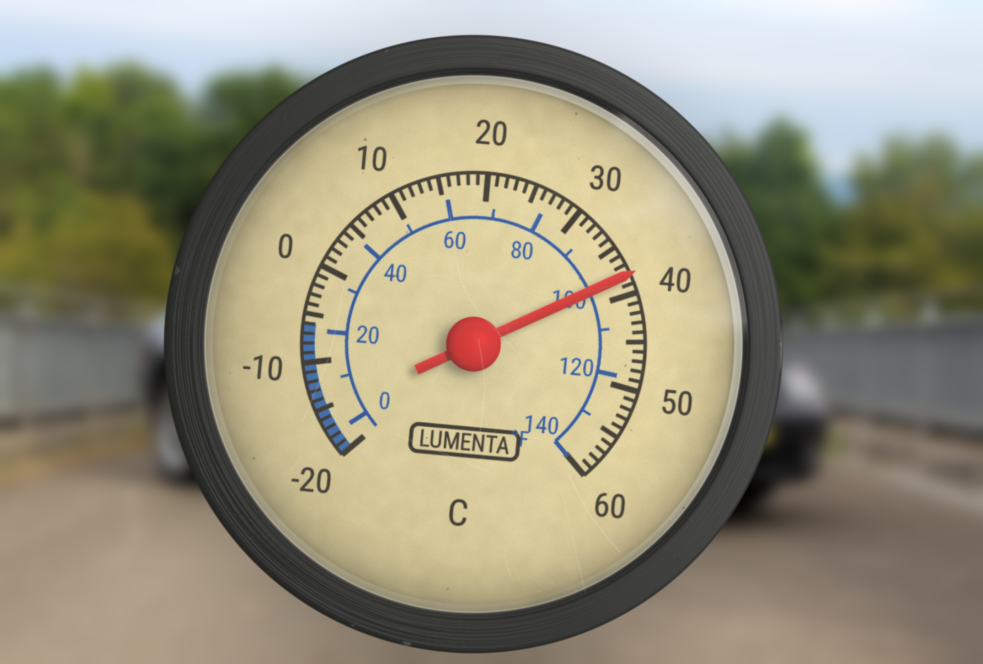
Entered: {"value": 38, "unit": "°C"}
